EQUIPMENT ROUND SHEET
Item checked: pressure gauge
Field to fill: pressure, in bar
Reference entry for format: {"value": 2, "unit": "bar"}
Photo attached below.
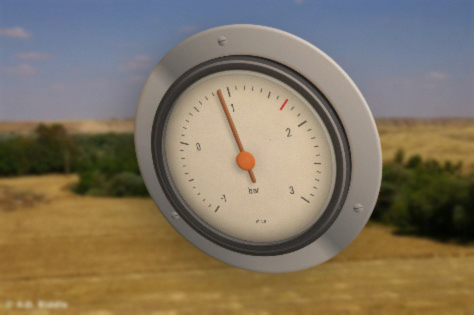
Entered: {"value": 0.9, "unit": "bar"}
